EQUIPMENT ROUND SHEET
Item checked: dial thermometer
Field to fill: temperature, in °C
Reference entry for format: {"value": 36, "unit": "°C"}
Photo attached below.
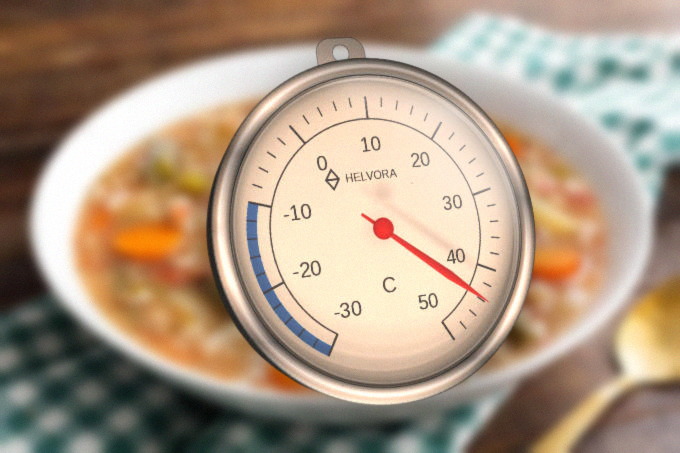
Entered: {"value": 44, "unit": "°C"}
